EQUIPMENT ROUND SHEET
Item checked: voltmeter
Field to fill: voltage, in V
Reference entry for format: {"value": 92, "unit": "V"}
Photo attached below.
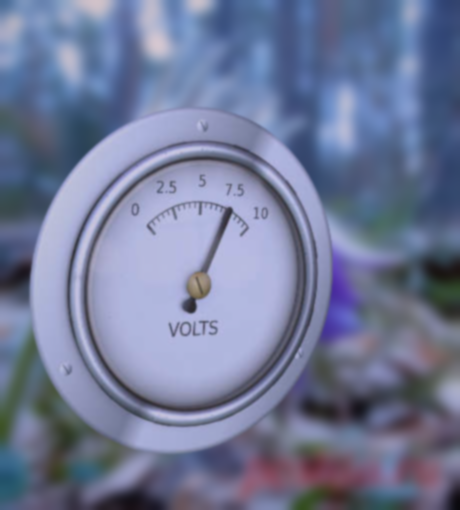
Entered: {"value": 7.5, "unit": "V"}
